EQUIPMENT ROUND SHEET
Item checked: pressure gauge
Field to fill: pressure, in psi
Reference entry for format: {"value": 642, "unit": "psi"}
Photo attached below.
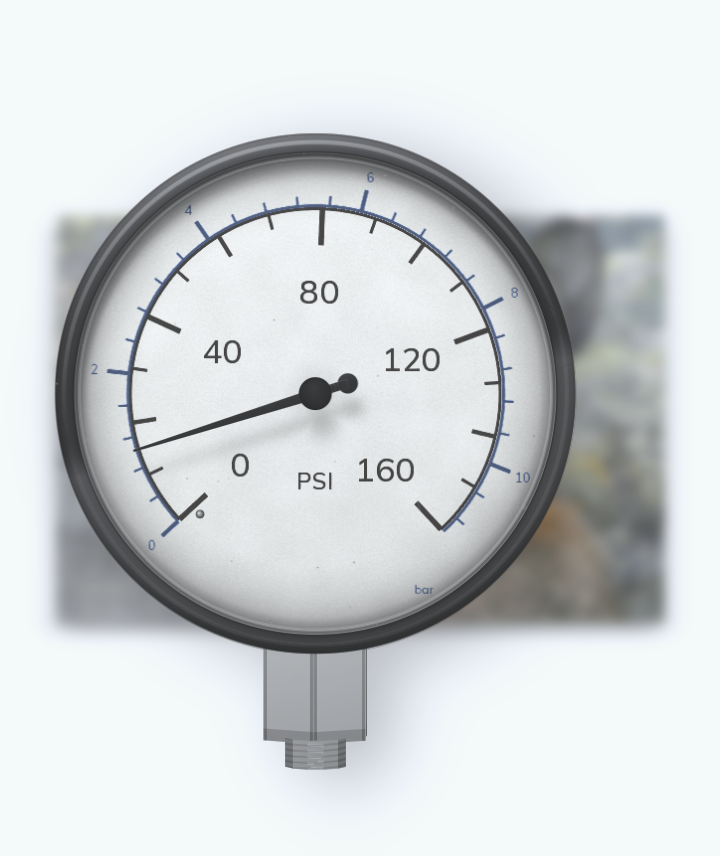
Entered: {"value": 15, "unit": "psi"}
